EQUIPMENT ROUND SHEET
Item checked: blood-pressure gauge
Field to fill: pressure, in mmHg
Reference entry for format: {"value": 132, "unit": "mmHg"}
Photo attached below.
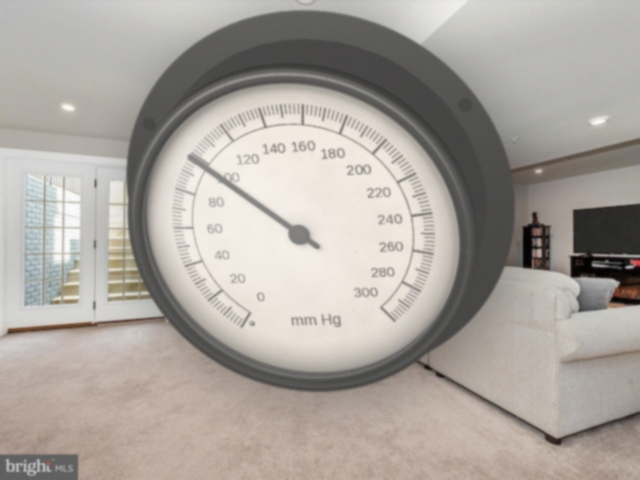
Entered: {"value": 100, "unit": "mmHg"}
